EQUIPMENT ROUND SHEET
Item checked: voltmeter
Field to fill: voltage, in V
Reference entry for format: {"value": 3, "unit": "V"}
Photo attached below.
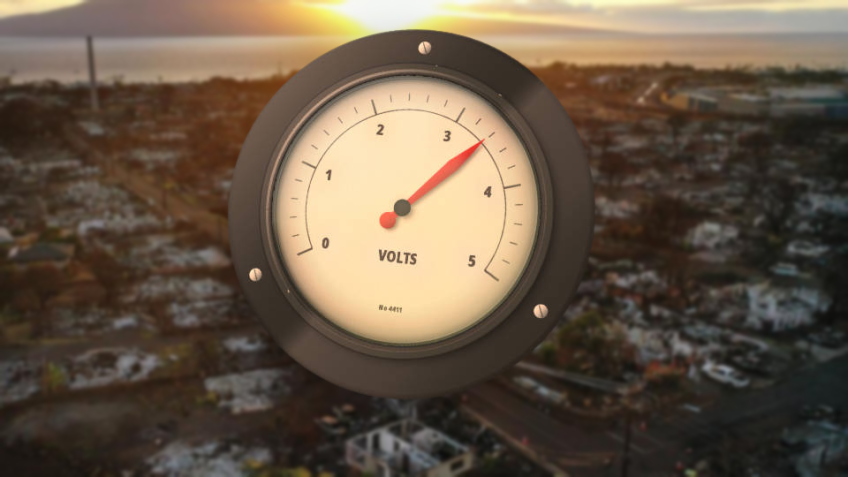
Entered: {"value": 3.4, "unit": "V"}
